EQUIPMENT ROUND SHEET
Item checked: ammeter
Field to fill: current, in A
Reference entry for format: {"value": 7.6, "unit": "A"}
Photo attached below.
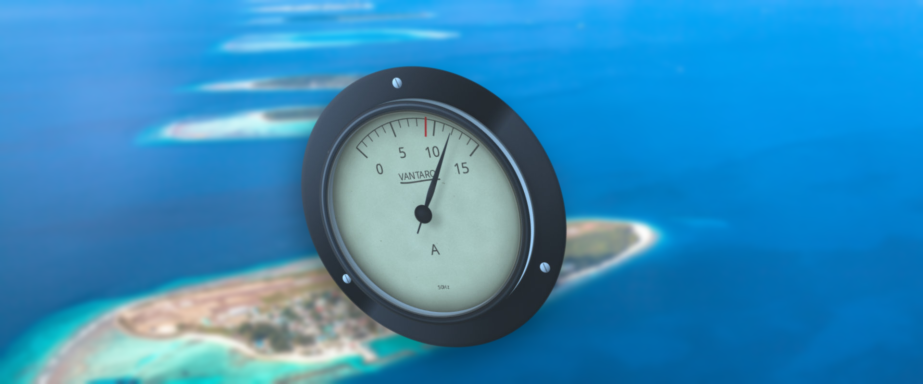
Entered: {"value": 12, "unit": "A"}
